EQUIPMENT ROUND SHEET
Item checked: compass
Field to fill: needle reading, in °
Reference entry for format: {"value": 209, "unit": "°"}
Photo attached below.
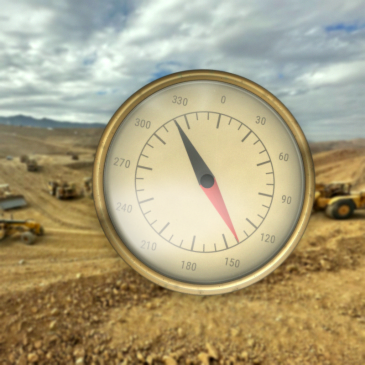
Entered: {"value": 140, "unit": "°"}
